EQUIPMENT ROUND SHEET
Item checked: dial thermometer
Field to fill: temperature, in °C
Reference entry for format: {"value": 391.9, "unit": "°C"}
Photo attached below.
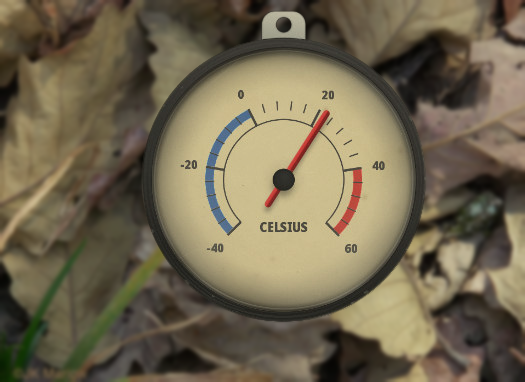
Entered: {"value": 22, "unit": "°C"}
